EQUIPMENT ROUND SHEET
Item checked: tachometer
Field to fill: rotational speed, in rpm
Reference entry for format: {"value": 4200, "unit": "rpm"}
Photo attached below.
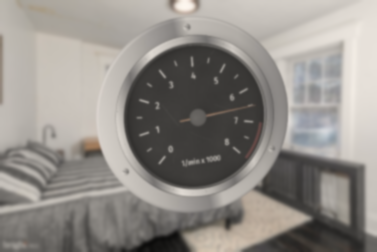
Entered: {"value": 6500, "unit": "rpm"}
